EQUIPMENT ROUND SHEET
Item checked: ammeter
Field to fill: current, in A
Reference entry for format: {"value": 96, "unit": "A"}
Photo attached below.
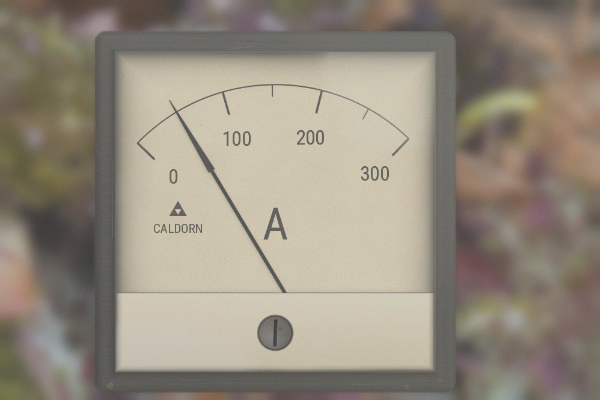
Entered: {"value": 50, "unit": "A"}
